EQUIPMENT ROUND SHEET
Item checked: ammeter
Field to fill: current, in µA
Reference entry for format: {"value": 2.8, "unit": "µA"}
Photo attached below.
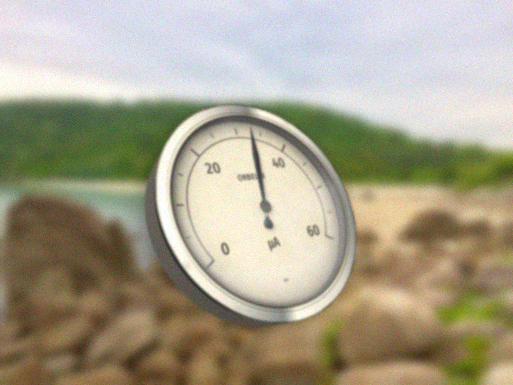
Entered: {"value": 32.5, "unit": "µA"}
